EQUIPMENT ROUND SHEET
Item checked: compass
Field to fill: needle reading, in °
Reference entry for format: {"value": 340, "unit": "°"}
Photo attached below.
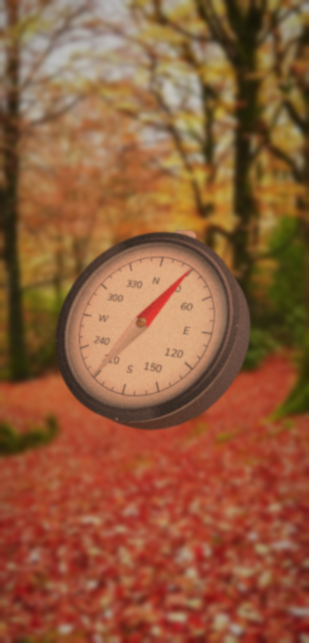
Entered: {"value": 30, "unit": "°"}
